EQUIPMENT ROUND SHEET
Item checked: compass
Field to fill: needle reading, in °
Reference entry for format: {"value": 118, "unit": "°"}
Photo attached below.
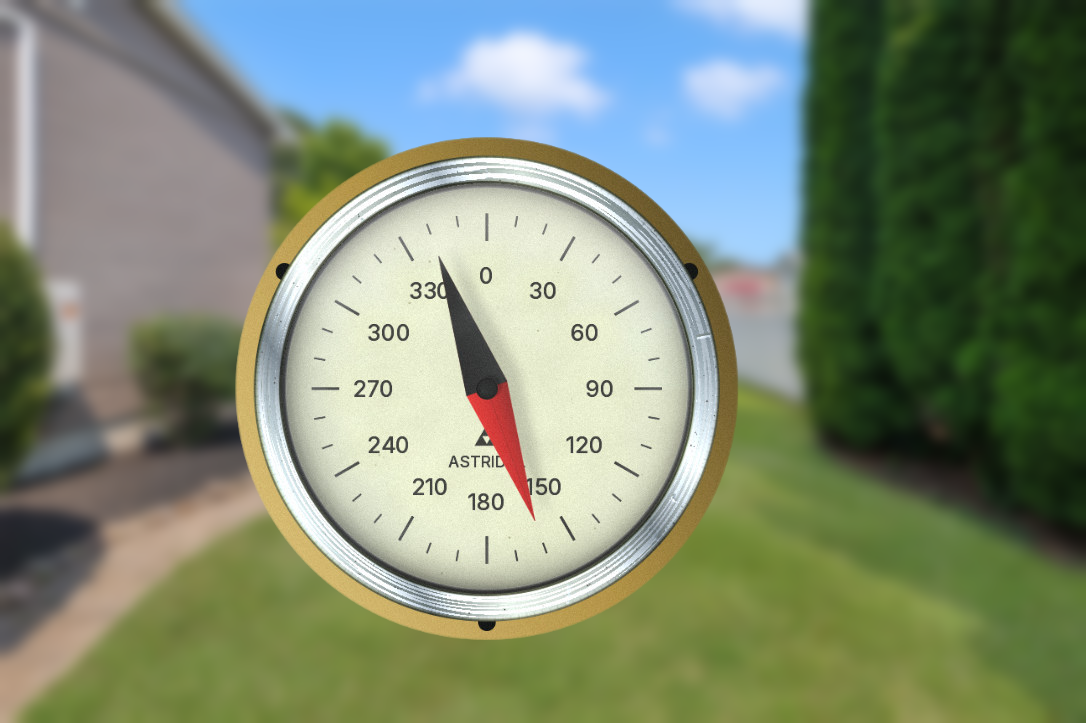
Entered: {"value": 160, "unit": "°"}
